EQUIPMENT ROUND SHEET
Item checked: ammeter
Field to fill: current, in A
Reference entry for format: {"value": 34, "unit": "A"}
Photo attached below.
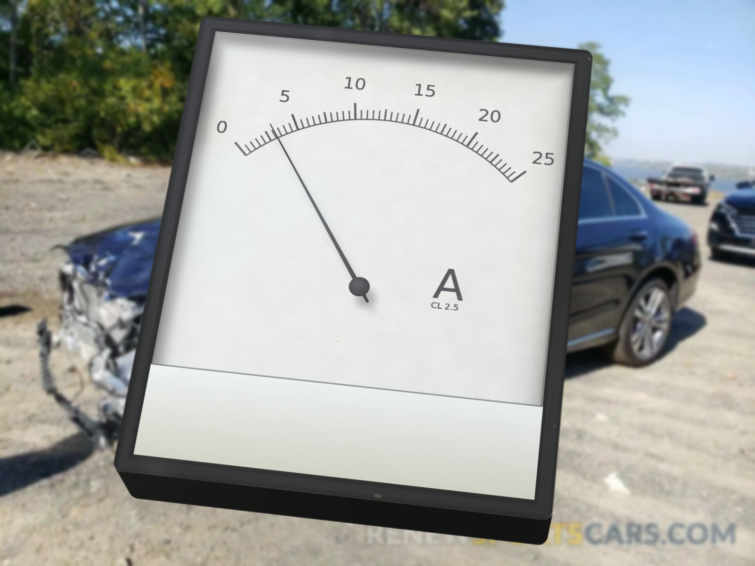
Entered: {"value": 3, "unit": "A"}
